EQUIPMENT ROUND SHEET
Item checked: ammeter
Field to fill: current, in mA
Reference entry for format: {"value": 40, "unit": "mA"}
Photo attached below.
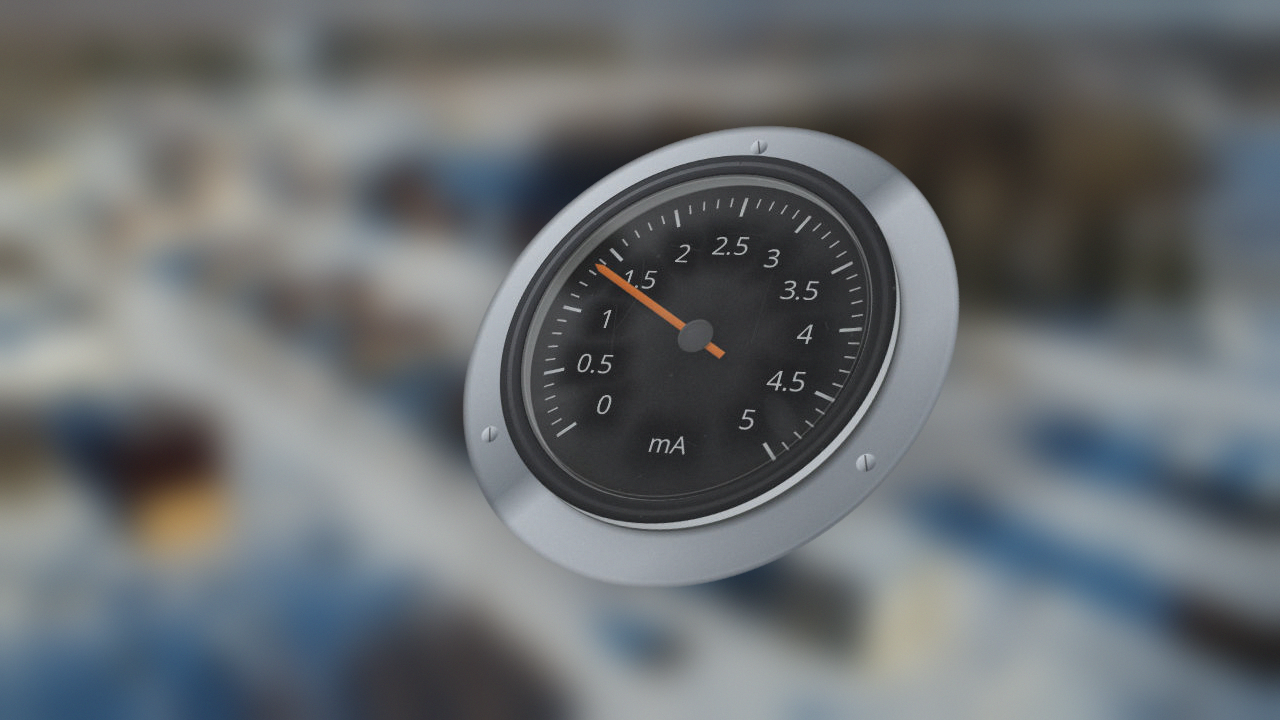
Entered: {"value": 1.35, "unit": "mA"}
